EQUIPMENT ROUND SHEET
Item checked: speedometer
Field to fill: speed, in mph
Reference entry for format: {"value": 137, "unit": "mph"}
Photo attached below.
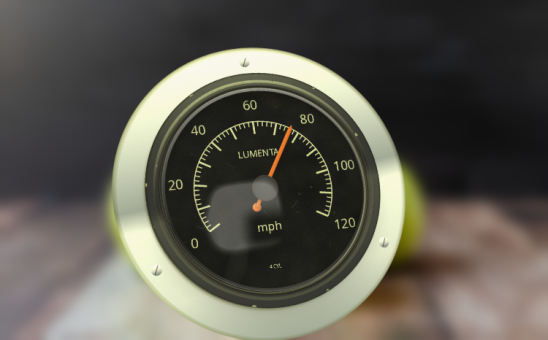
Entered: {"value": 76, "unit": "mph"}
